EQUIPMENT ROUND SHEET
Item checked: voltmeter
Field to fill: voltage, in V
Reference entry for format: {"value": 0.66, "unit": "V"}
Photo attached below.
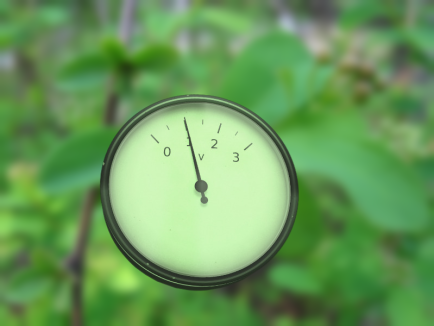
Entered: {"value": 1, "unit": "V"}
